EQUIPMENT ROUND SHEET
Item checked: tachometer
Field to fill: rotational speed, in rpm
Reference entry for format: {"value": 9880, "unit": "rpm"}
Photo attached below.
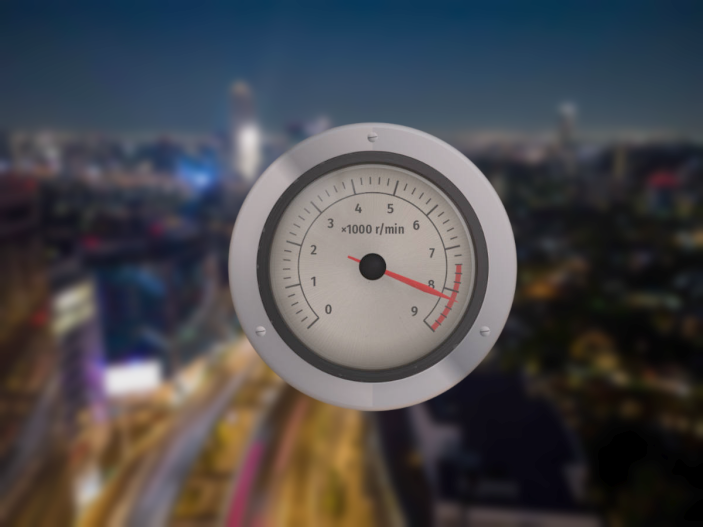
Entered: {"value": 8200, "unit": "rpm"}
